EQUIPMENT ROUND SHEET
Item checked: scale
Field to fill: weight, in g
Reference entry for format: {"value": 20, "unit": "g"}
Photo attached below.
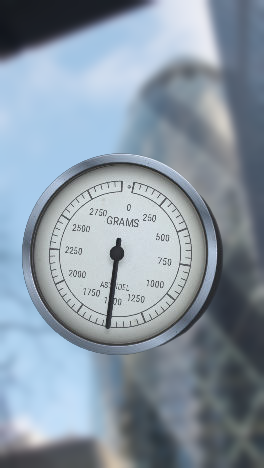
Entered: {"value": 1500, "unit": "g"}
